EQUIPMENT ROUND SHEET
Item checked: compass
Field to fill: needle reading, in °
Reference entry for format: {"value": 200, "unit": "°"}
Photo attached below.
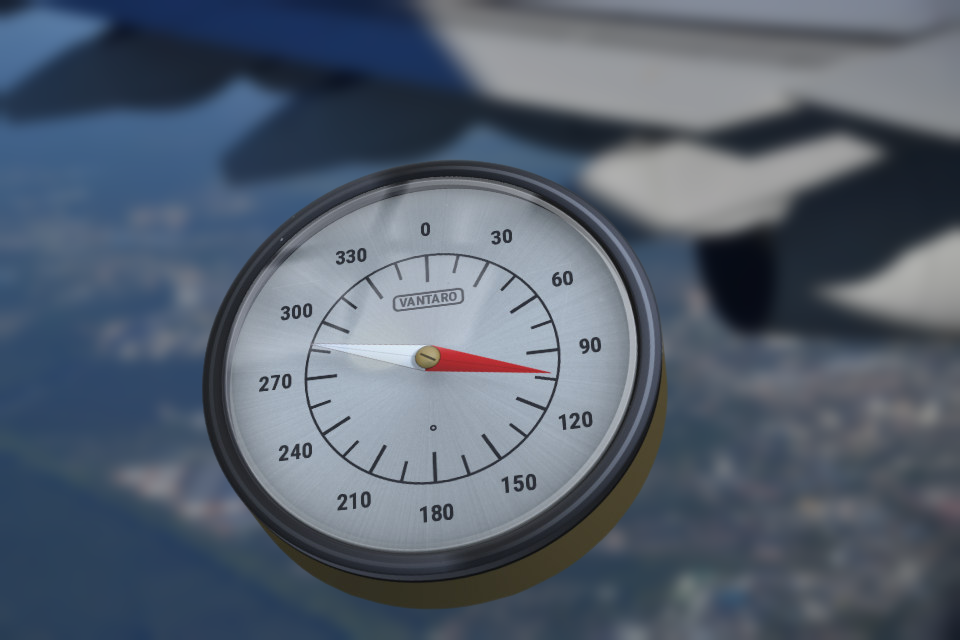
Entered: {"value": 105, "unit": "°"}
